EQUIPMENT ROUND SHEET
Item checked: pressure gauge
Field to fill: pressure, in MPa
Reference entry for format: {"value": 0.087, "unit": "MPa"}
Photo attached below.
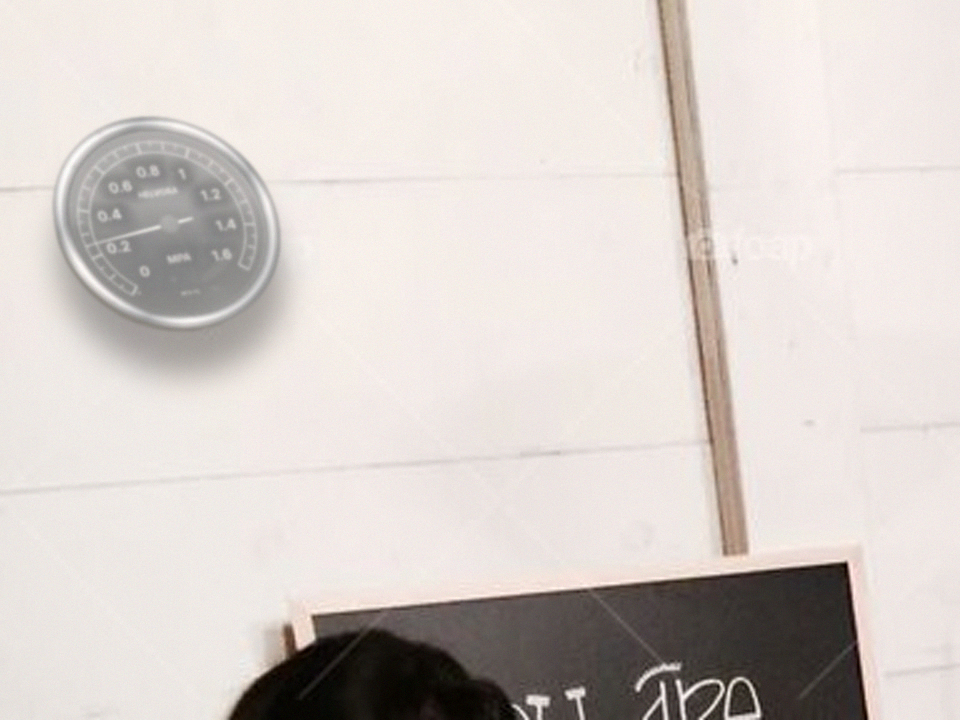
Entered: {"value": 0.25, "unit": "MPa"}
